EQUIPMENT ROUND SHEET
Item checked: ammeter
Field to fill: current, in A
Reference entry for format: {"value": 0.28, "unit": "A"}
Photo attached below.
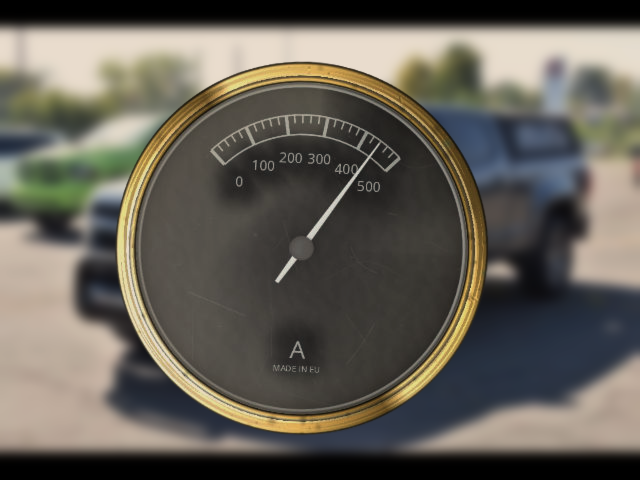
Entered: {"value": 440, "unit": "A"}
